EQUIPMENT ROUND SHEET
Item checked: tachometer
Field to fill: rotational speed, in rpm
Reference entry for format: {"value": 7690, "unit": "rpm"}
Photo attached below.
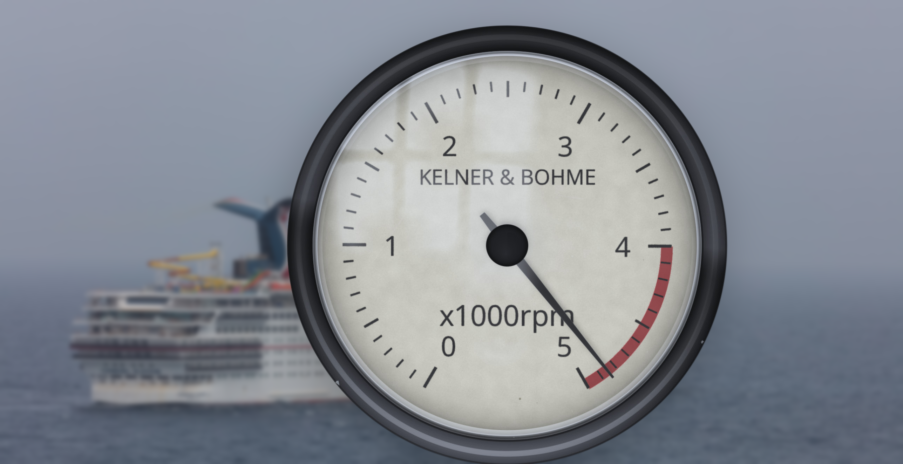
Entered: {"value": 4850, "unit": "rpm"}
